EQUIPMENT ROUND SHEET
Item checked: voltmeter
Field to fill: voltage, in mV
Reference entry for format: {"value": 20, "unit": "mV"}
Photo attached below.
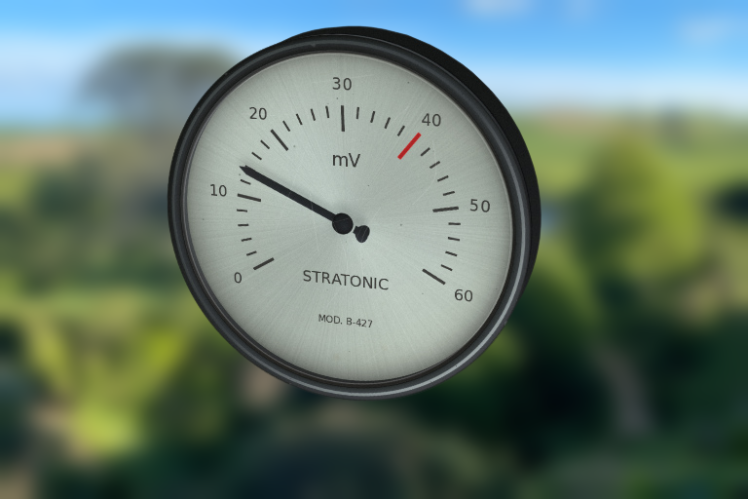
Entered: {"value": 14, "unit": "mV"}
